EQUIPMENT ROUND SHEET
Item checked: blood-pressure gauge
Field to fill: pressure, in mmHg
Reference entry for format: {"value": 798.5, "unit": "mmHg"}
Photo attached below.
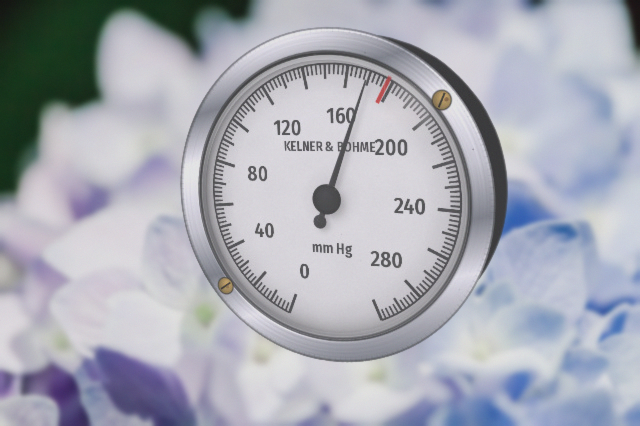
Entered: {"value": 170, "unit": "mmHg"}
